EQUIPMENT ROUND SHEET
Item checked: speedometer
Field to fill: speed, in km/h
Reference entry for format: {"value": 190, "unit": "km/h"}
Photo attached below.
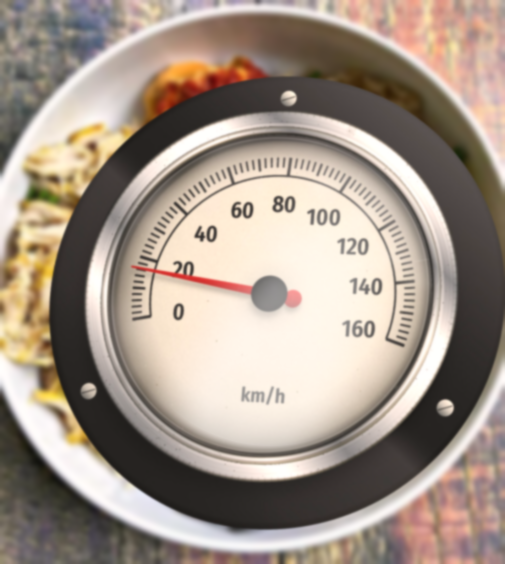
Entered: {"value": 16, "unit": "km/h"}
